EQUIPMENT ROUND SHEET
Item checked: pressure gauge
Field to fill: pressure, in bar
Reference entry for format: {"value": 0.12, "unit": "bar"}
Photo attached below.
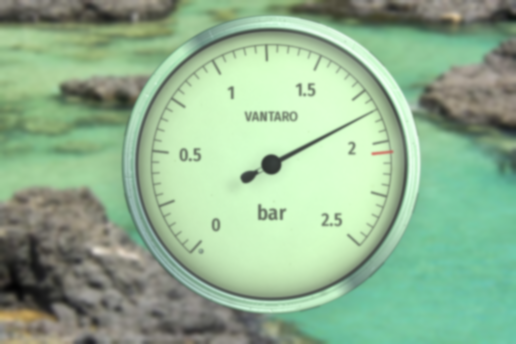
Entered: {"value": 1.85, "unit": "bar"}
